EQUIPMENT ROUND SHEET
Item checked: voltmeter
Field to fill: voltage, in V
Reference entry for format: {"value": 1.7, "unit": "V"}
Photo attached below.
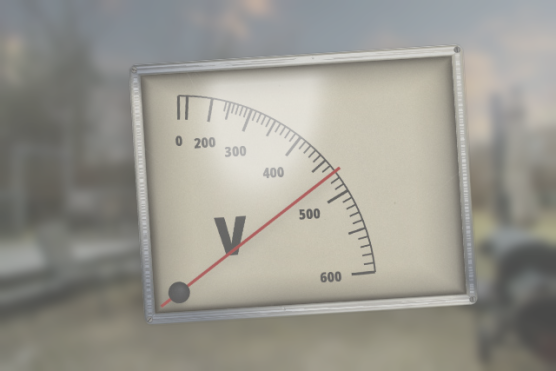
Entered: {"value": 470, "unit": "V"}
